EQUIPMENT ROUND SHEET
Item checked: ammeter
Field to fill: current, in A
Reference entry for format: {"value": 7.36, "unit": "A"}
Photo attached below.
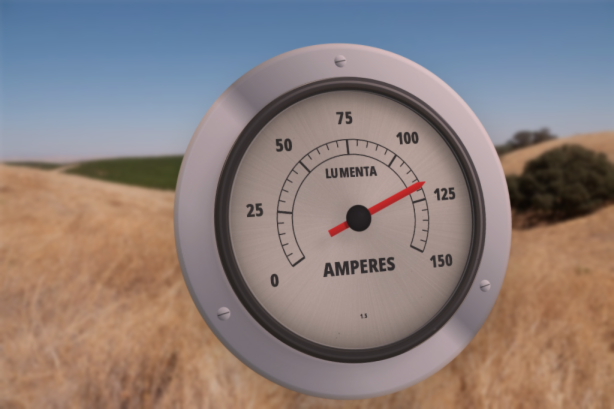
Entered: {"value": 117.5, "unit": "A"}
